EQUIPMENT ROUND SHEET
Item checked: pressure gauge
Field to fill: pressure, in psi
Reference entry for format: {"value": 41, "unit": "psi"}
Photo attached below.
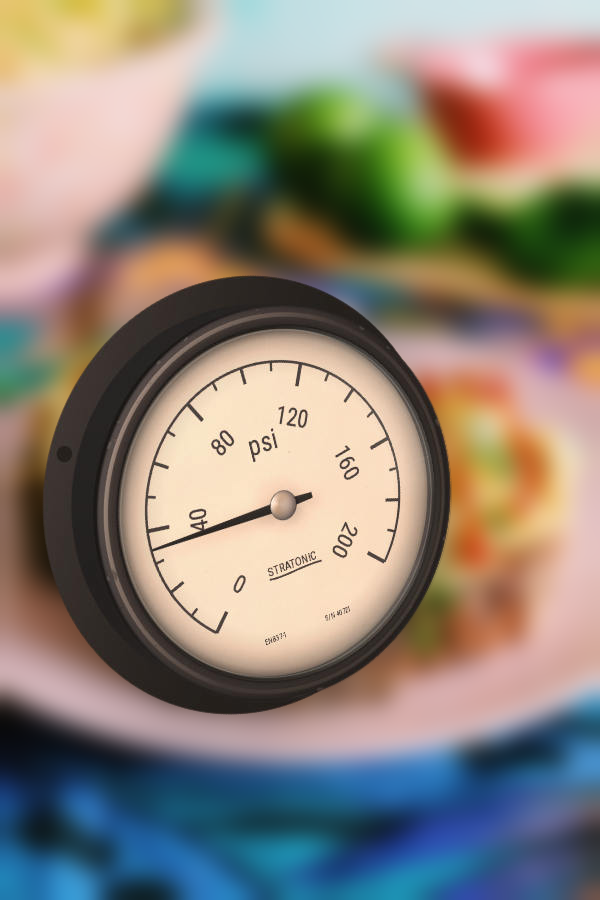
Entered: {"value": 35, "unit": "psi"}
